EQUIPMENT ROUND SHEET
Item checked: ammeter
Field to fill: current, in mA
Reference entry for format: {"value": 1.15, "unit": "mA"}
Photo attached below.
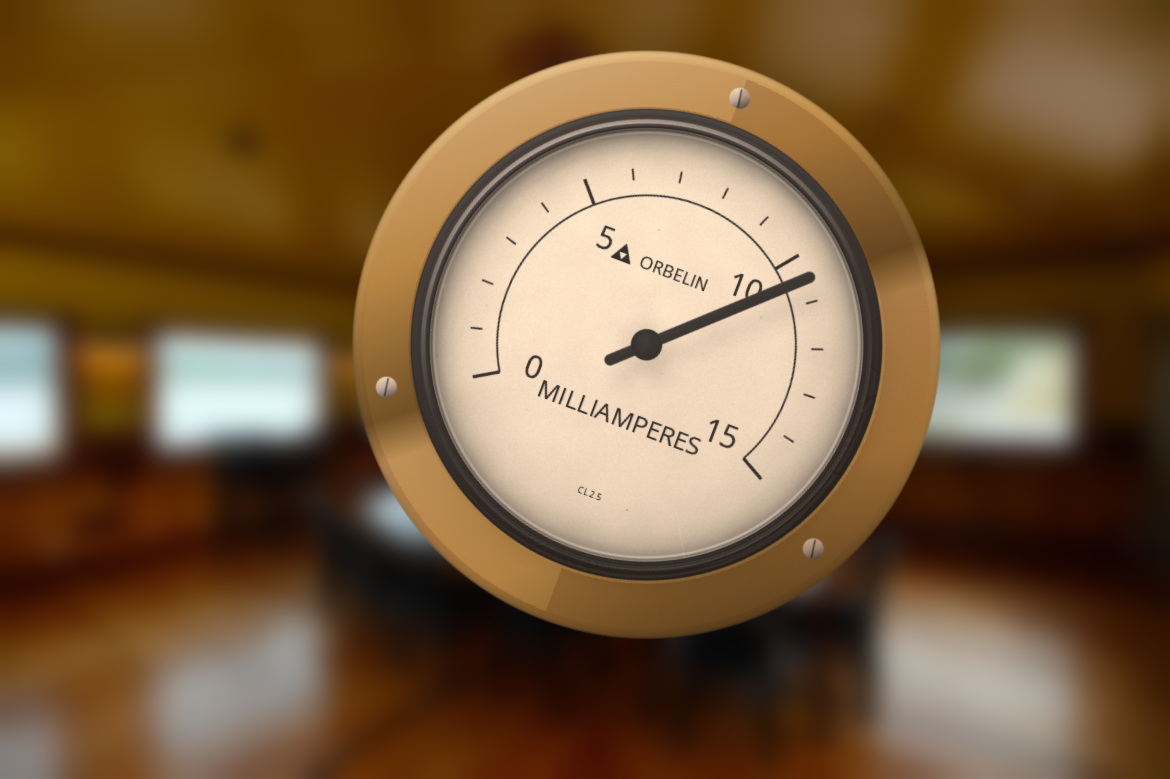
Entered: {"value": 10.5, "unit": "mA"}
